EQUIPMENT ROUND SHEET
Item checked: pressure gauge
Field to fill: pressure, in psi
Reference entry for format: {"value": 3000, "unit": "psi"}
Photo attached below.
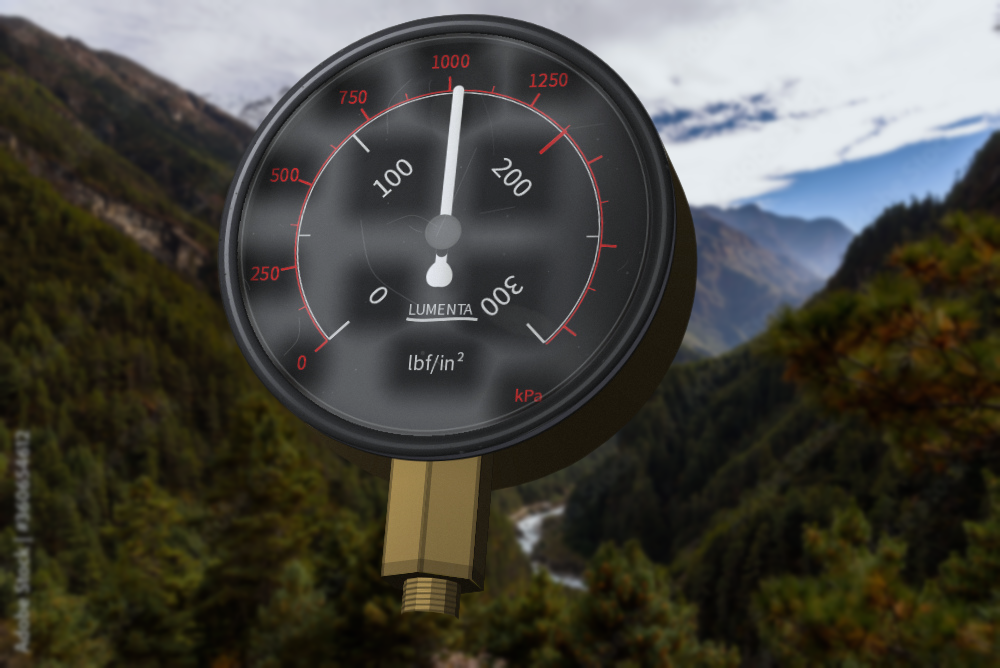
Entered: {"value": 150, "unit": "psi"}
